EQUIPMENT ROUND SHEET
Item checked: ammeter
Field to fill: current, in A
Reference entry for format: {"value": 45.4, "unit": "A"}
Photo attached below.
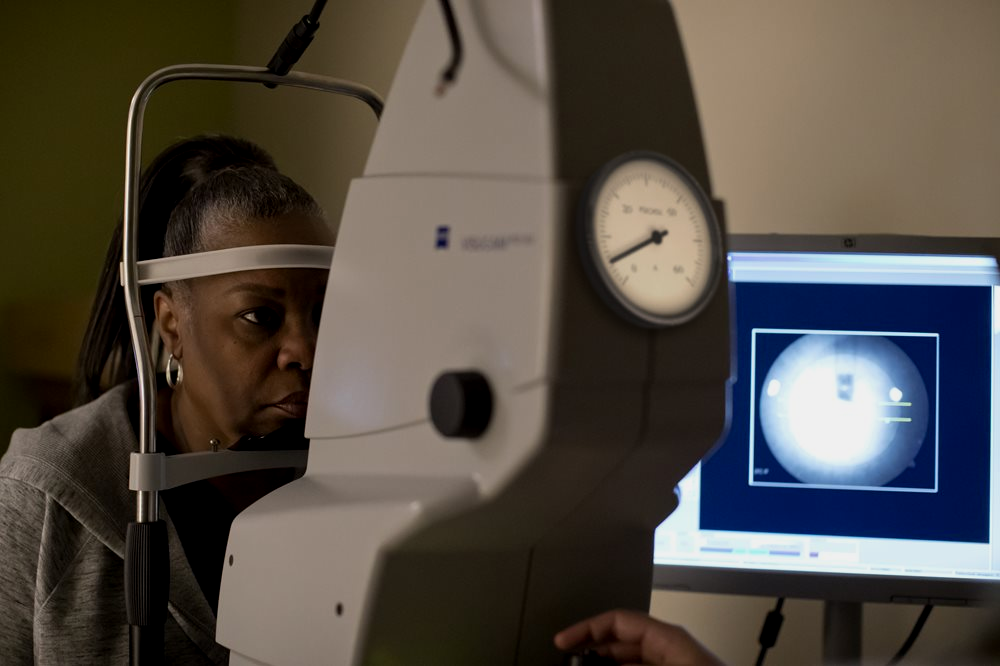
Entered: {"value": 5, "unit": "A"}
